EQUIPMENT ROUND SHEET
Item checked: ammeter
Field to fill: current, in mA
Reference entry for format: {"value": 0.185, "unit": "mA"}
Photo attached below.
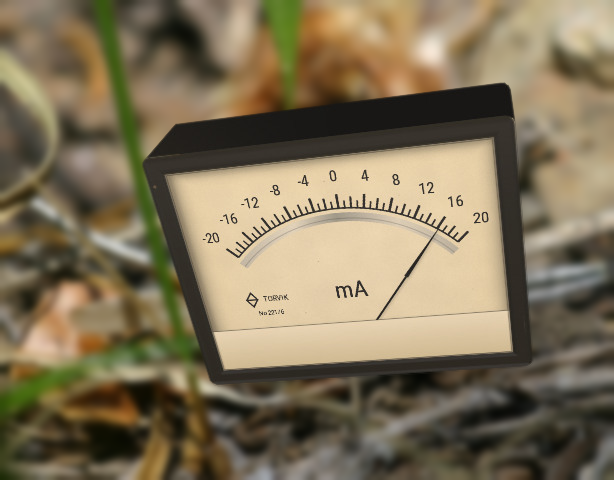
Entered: {"value": 16, "unit": "mA"}
